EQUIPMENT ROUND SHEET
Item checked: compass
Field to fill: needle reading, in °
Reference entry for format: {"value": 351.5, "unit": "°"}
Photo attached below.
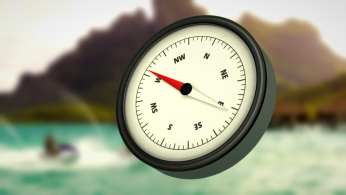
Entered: {"value": 275, "unit": "°"}
